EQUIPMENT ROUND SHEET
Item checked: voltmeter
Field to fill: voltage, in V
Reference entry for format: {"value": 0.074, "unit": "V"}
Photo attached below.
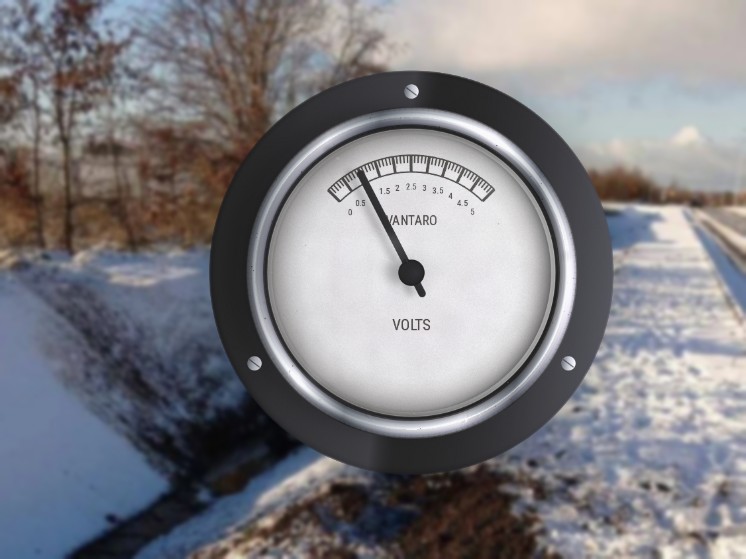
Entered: {"value": 1, "unit": "V"}
